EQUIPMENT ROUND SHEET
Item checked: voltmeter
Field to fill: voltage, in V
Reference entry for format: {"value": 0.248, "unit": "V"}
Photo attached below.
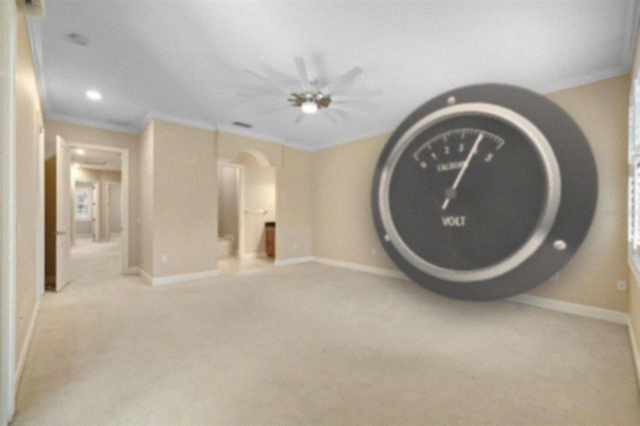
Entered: {"value": 4, "unit": "V"}
